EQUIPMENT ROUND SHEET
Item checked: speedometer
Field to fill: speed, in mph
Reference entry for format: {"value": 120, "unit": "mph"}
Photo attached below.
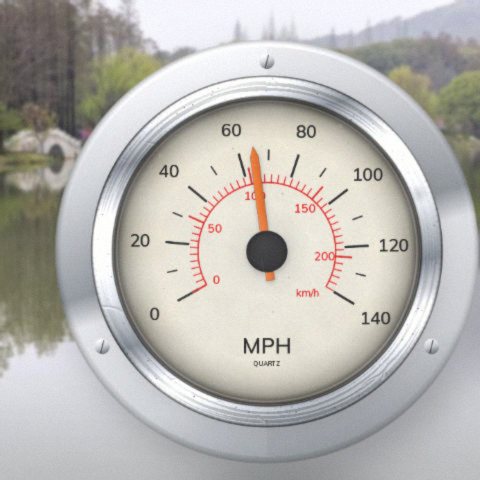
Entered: {"value": 65, "unit": "mph"}
